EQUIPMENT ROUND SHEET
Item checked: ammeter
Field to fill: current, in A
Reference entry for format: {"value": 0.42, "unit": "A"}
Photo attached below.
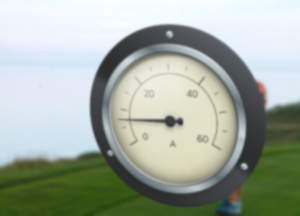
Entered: {"value": 7.5, "unit": "A"}
